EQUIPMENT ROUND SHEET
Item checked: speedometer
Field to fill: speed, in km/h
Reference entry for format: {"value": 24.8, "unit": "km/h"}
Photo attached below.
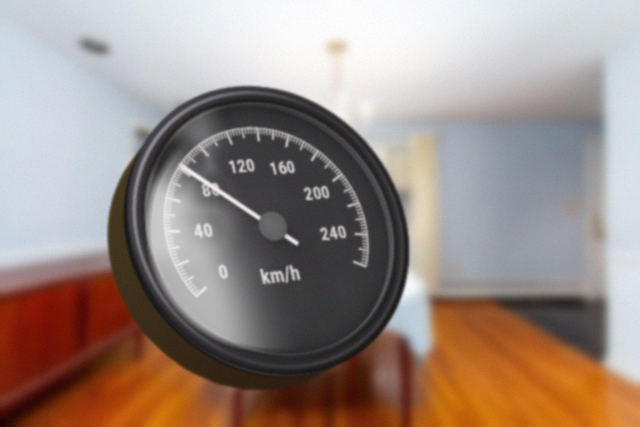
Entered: {"value": 80, "unit": "km/h"}
